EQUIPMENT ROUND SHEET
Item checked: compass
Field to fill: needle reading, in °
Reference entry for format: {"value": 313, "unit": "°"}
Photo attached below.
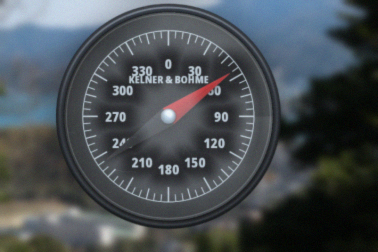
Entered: {"value": 55, "unit": "°"}
